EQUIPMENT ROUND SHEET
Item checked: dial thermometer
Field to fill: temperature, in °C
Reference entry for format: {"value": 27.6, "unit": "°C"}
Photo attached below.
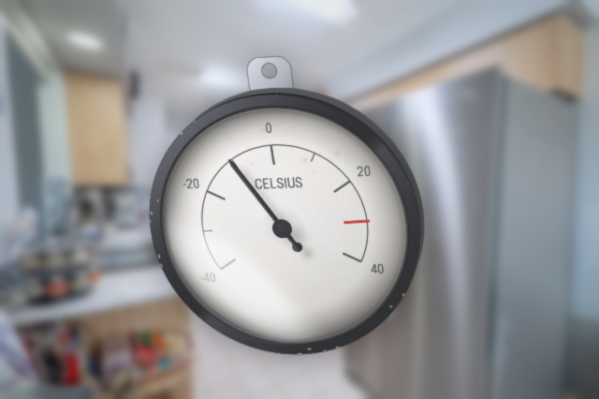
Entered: {"value": -10, "unit": "°C"}
